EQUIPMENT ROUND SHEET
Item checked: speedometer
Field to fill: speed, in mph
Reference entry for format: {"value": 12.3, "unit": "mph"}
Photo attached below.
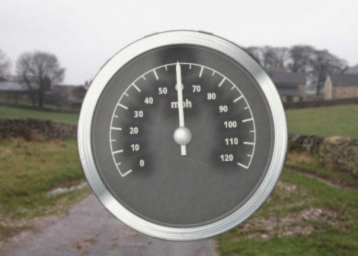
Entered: {"value": 60, "unit": "mph"}
